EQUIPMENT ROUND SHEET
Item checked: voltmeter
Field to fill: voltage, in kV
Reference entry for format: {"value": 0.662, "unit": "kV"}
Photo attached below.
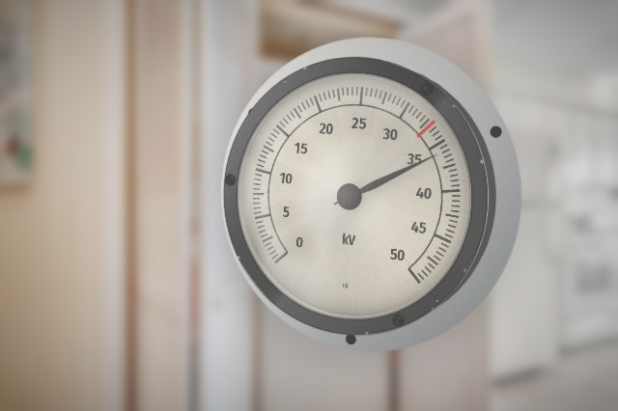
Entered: {"value": 36, "unit": "kV"}
